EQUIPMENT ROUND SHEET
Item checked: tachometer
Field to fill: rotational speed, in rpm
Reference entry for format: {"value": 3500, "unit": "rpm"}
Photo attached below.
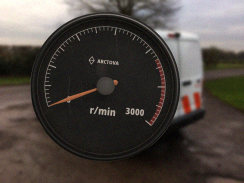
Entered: {"value": 0, "unit": "rpm"}
